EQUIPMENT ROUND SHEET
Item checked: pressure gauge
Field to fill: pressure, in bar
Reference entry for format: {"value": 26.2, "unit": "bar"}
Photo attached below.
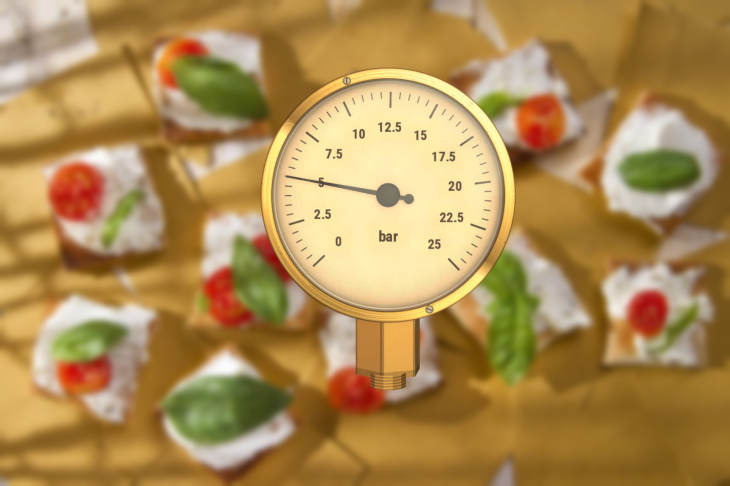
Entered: {"value": 5, "unit": "bar"}
